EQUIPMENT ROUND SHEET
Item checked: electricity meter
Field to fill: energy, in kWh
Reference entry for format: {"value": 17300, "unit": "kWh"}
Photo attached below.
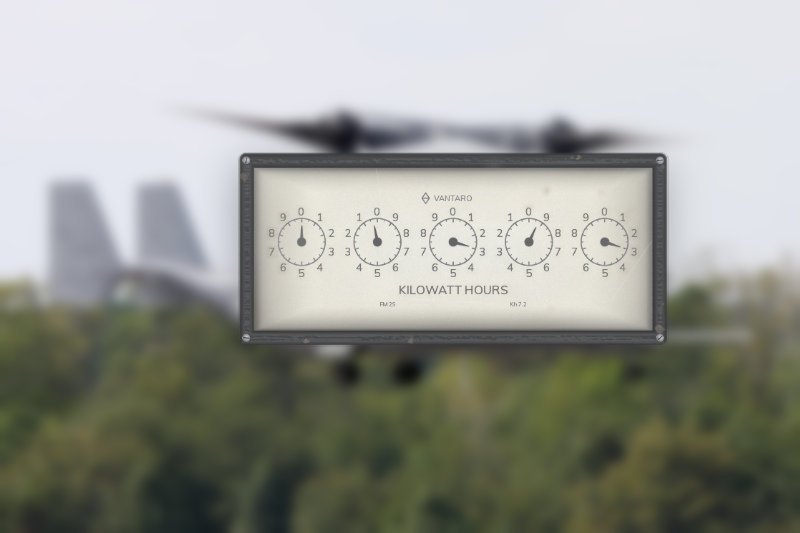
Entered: {"value": 293, "unit": "kWh"}
